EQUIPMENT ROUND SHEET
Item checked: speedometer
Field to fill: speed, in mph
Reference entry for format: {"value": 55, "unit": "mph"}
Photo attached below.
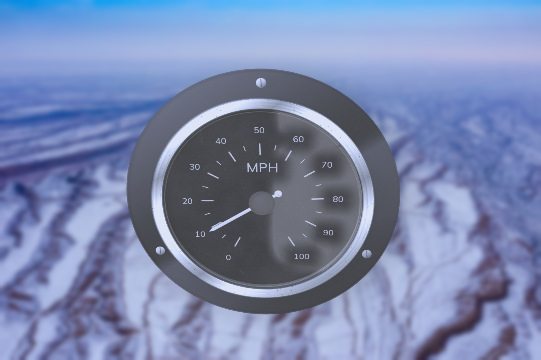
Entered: {"value": 10, "unit": "mph"}
